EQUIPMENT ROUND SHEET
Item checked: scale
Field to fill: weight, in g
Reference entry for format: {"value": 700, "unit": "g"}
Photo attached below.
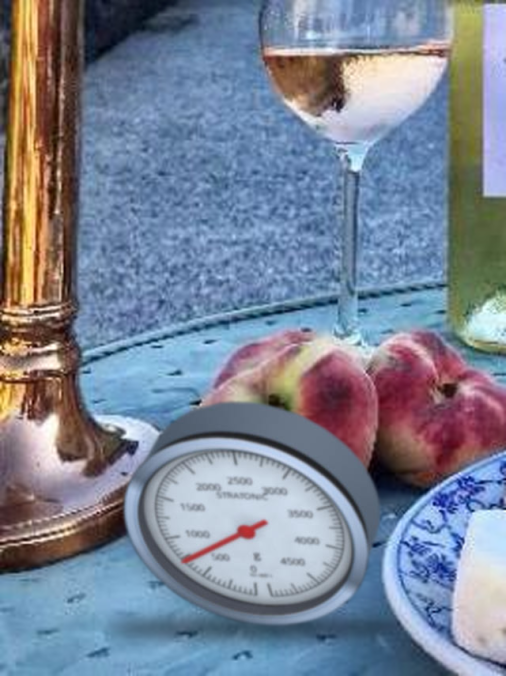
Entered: {"value": 750, "unit": "g"}
